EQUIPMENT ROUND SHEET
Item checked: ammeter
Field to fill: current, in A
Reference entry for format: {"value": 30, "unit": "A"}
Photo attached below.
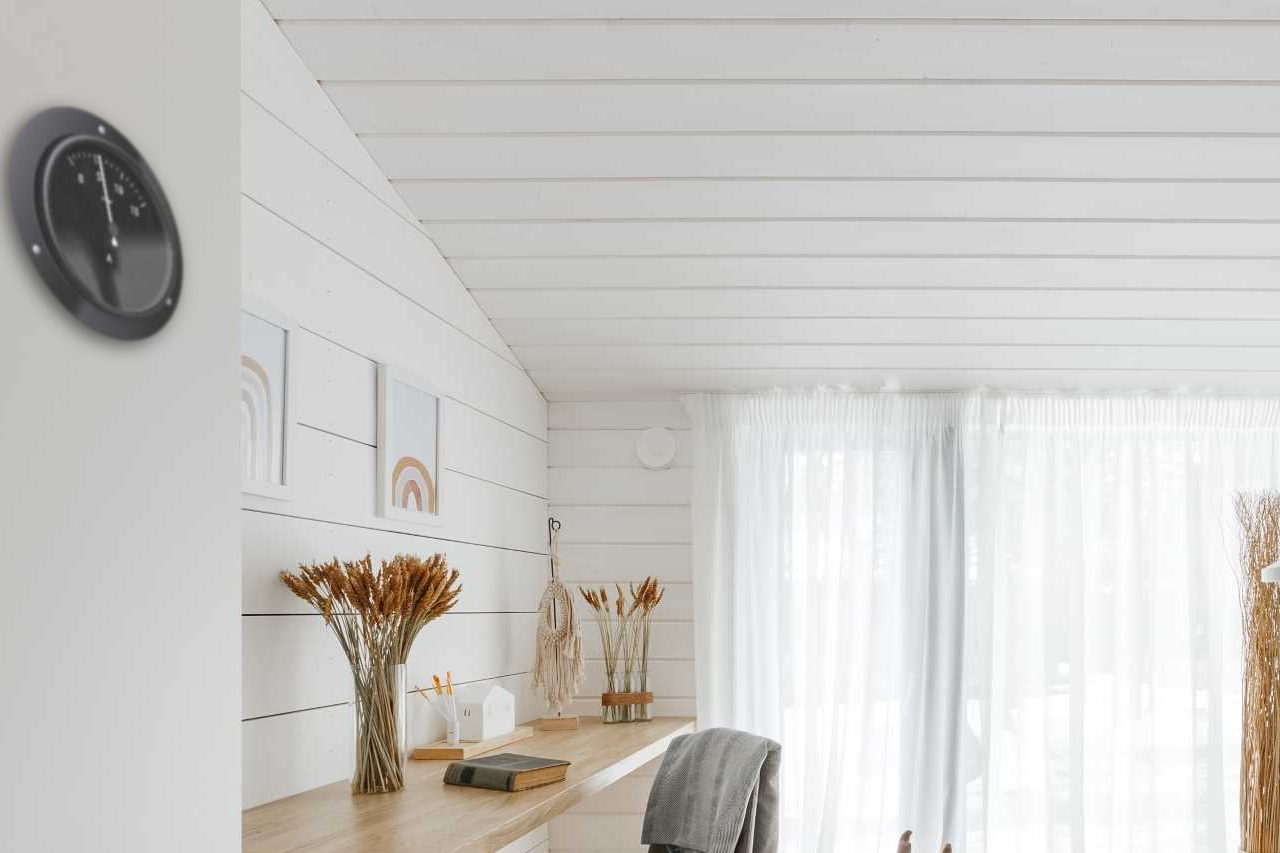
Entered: {"value": 5, "unit": "A"}
